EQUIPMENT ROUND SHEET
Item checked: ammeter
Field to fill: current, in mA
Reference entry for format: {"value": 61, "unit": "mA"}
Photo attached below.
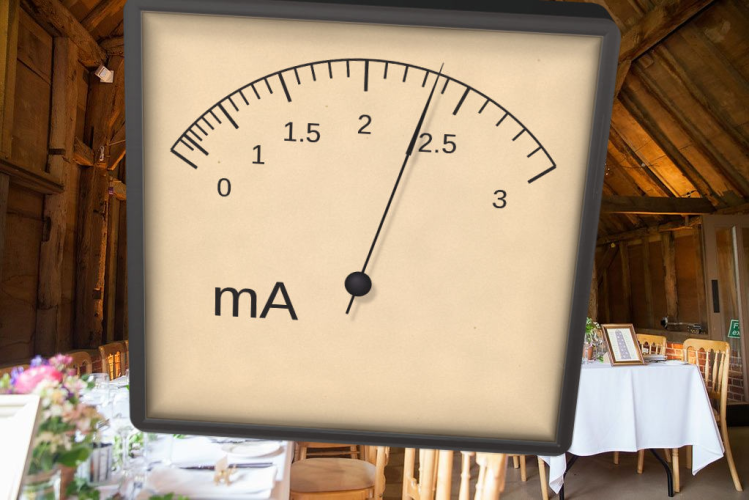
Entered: {"value": 2.35, "unit": "mA"}
